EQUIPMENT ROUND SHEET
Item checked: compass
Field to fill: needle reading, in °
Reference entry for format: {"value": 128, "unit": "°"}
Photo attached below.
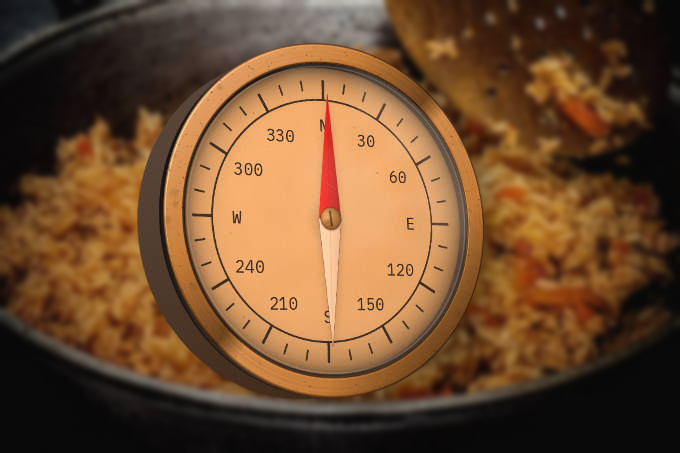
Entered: {"value": 0, "unit": "°"}
